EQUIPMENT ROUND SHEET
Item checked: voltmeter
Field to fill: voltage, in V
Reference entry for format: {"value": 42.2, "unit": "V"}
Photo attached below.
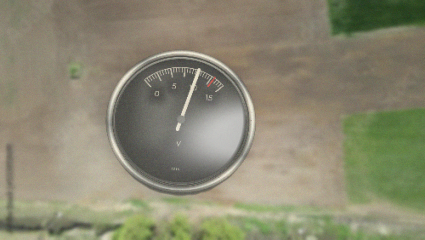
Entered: {"value": 10, "unit": "V"}
